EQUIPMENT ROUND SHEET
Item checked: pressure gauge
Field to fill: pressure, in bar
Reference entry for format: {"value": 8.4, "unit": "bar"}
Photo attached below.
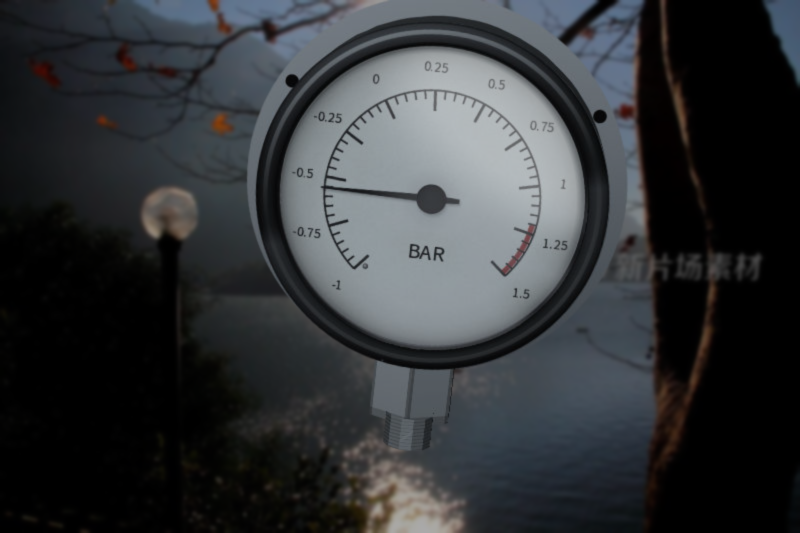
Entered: {"value": -0.55, "unit": "bar"}
